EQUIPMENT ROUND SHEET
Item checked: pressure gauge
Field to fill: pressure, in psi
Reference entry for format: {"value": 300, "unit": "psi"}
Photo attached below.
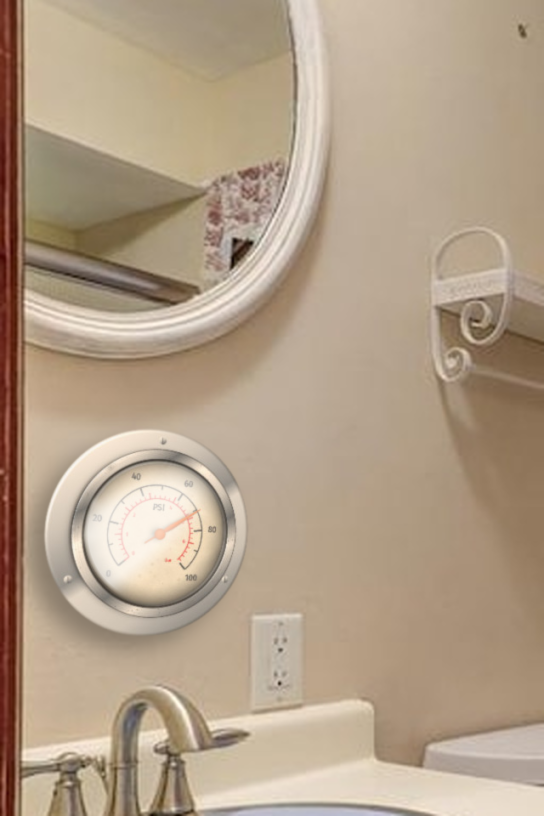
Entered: {"value": 70, "unit": "psi"}
